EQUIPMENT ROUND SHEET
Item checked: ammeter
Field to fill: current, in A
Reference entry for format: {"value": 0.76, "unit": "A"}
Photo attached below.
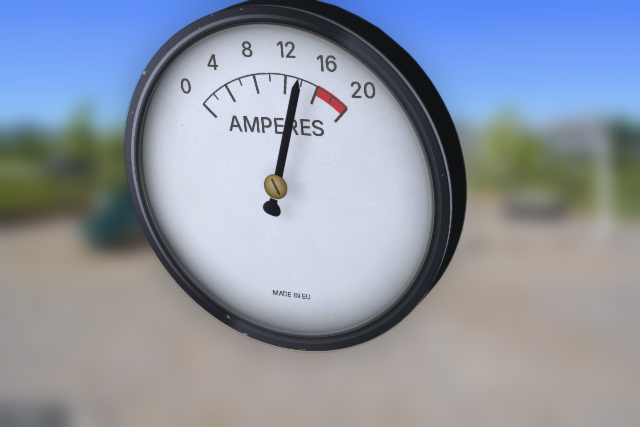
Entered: {"value": 14, "unit": "A"}
